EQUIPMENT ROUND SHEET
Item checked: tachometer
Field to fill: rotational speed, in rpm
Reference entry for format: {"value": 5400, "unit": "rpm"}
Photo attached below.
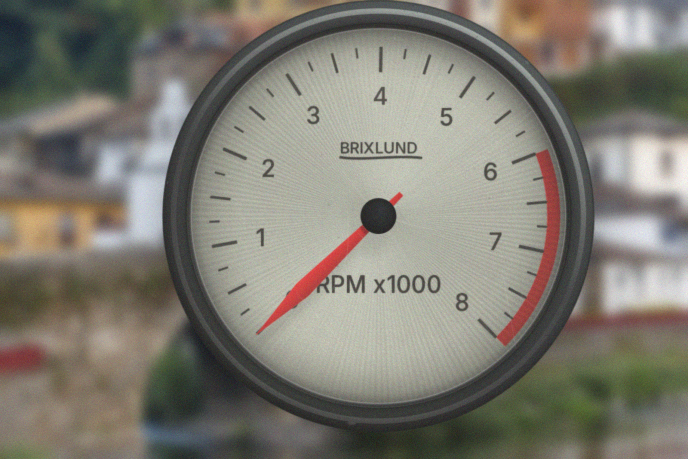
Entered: {"value": 0, "unit": "rpm"}
